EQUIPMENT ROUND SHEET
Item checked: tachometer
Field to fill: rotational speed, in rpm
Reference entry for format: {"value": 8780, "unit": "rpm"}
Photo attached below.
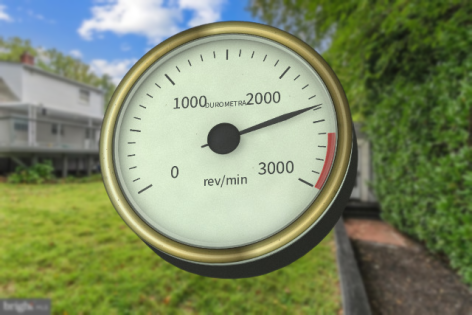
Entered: {"value": 2400, "unit": "rpm"}
